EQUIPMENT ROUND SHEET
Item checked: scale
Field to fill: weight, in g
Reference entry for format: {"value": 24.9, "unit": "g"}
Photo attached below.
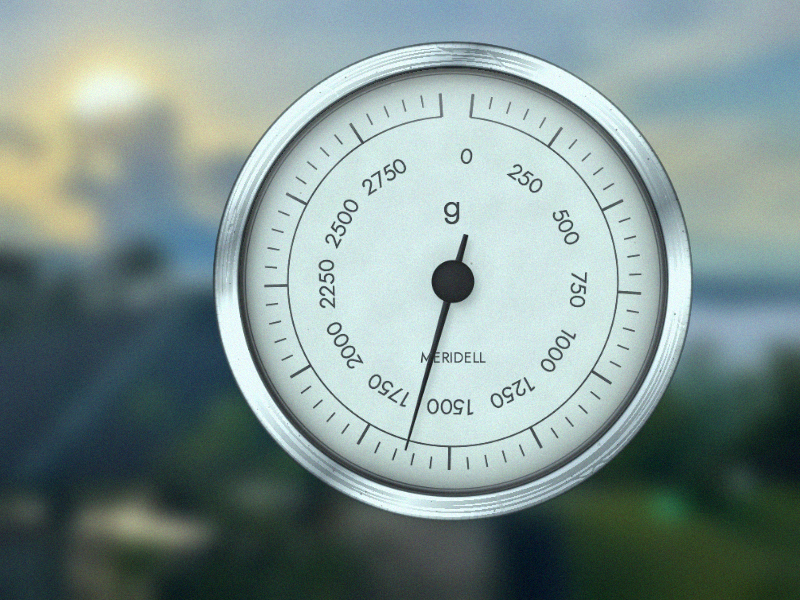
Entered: {"value": 1625, "unit": "g"}
